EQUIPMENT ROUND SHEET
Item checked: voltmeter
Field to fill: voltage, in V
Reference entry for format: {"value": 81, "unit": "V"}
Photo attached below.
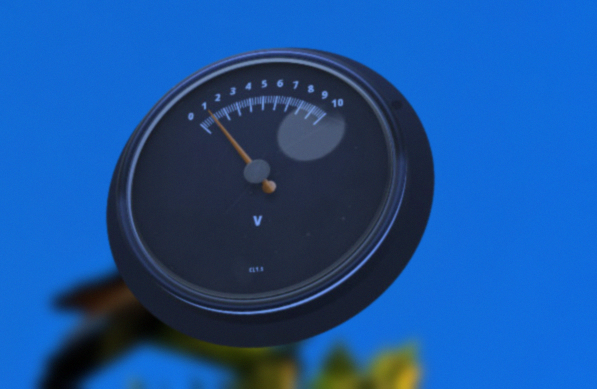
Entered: {"value": 1, "unit": "V"}
